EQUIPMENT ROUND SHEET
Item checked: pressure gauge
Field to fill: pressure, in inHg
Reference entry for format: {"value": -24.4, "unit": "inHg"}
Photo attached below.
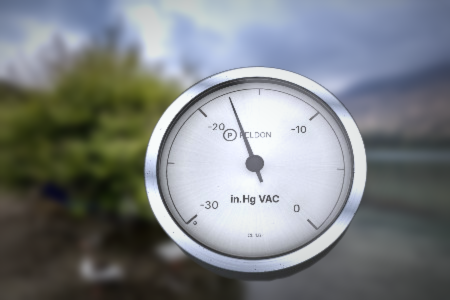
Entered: {"value": -17.5, "unit": "inHg"}
